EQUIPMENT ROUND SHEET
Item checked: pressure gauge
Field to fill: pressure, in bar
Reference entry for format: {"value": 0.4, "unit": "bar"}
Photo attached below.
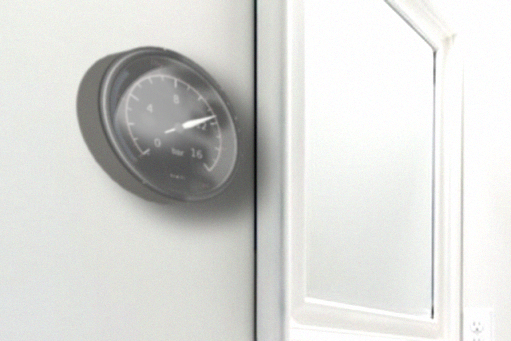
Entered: {"value": 11.5, "unit": "bar"}
